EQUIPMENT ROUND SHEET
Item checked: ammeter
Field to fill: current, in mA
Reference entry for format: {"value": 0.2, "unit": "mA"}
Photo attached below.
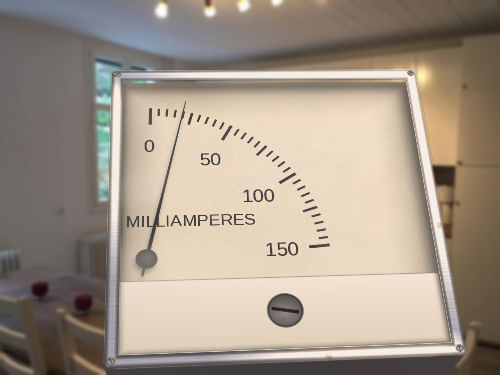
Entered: {"value": 20, "unit": "mA"}
